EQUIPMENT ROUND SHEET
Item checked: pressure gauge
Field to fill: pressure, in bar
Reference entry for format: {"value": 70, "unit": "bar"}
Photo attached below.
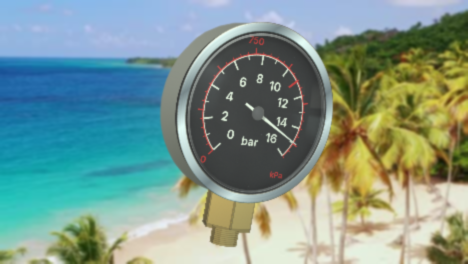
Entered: {"value": 15, "unit": "bar"}
